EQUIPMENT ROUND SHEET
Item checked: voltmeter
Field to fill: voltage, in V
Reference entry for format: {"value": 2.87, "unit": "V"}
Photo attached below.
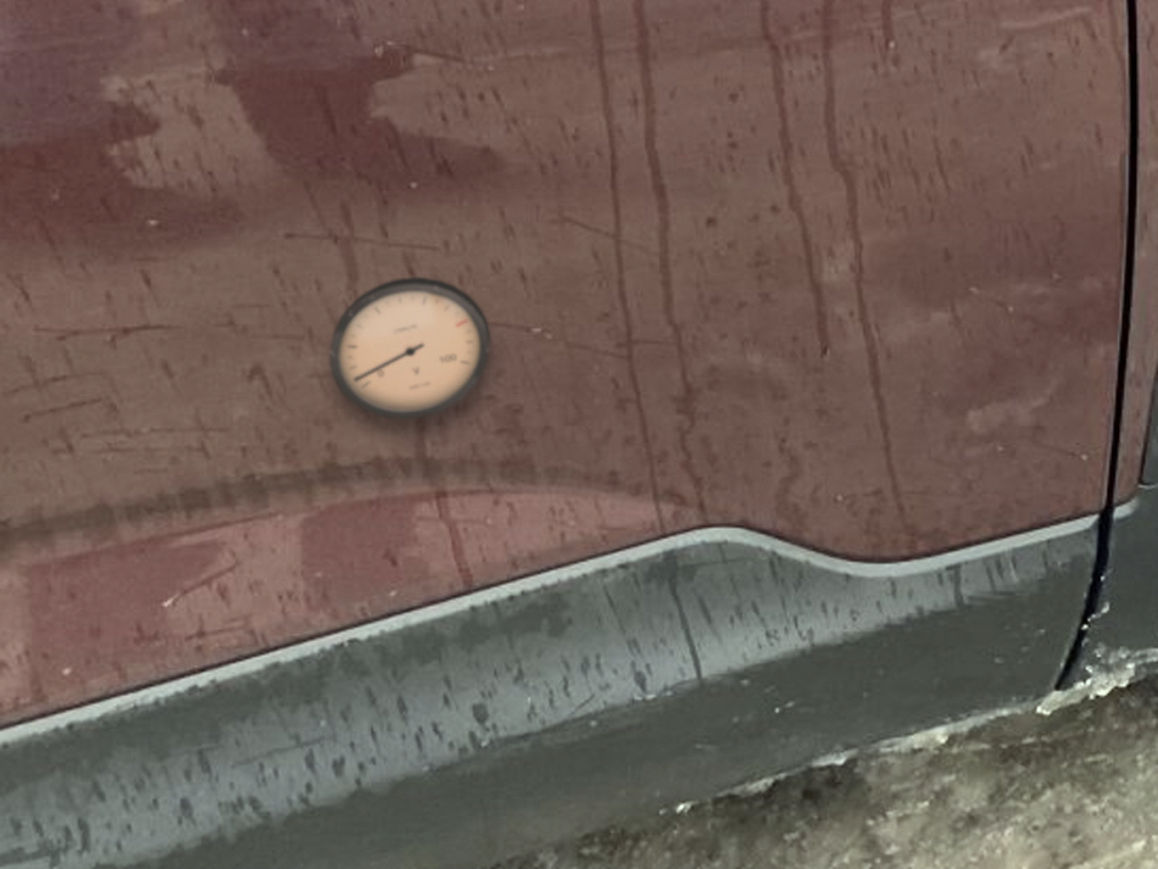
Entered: {"value": 5, "unit": "V"}
